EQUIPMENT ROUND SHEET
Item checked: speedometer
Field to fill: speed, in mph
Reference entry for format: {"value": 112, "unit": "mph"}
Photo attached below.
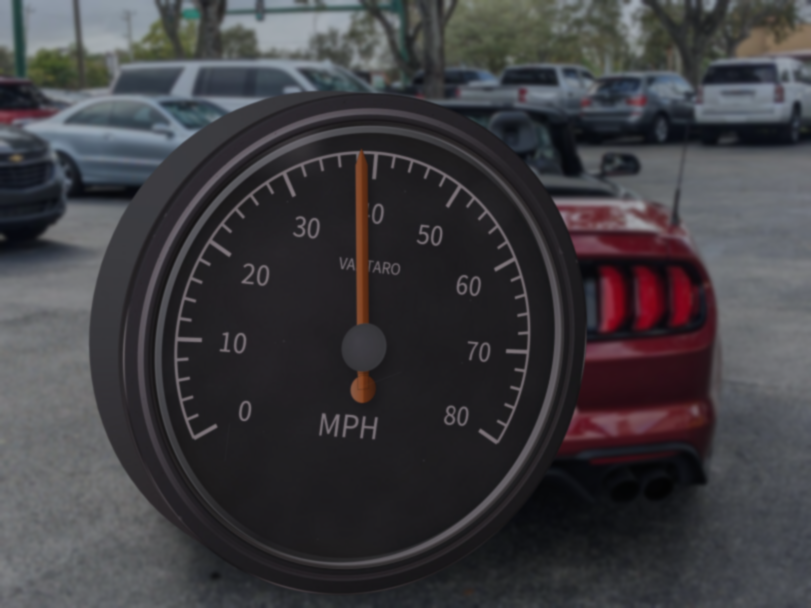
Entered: {"value": 38, "unit": "mph"}
